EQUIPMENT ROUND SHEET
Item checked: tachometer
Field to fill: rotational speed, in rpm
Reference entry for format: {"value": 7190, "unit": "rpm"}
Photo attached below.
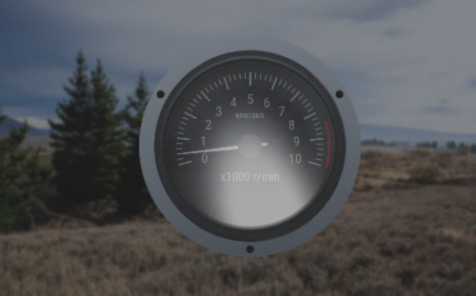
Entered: {"value": 400, "unit": "rpm"}
